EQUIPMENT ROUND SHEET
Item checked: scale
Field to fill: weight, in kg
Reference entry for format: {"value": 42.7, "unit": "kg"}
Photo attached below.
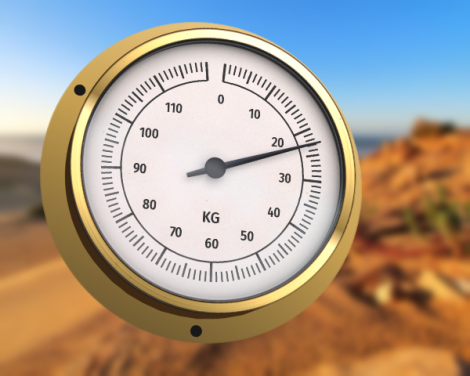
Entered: {"value": 23, "unit": "kg"}
